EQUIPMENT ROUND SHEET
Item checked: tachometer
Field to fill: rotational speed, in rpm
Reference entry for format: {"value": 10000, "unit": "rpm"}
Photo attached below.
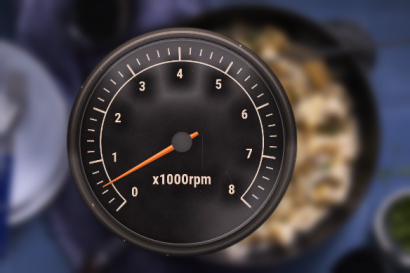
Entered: {"value": 500, "unit": "rpm"}
